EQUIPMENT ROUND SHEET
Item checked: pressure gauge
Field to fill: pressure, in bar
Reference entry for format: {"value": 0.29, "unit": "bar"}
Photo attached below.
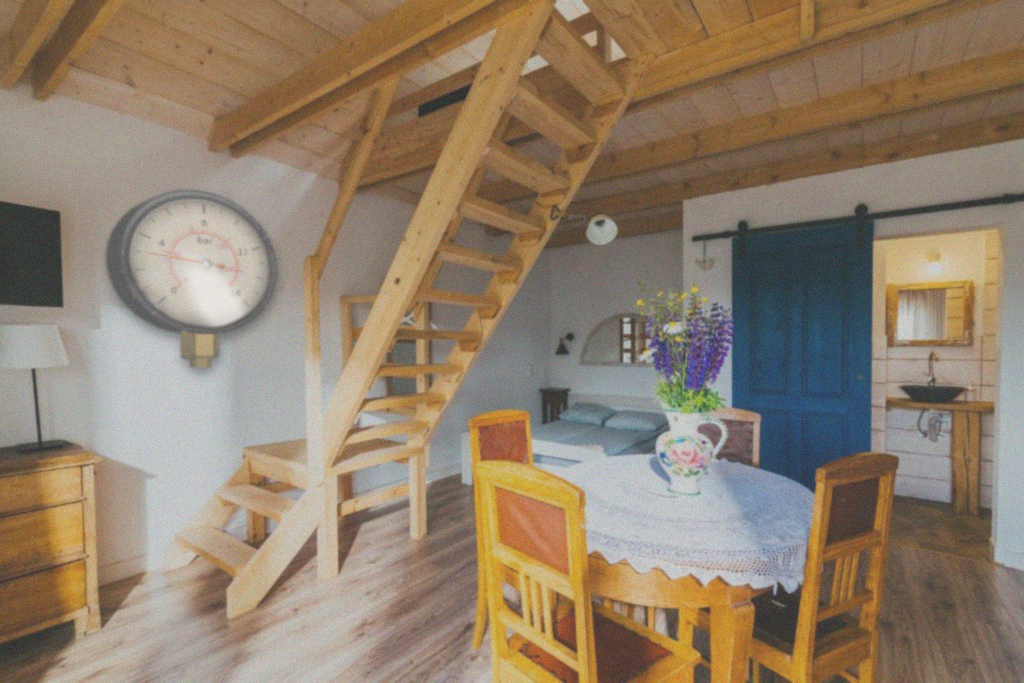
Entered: {"value": 3, "unit": "bar"}
